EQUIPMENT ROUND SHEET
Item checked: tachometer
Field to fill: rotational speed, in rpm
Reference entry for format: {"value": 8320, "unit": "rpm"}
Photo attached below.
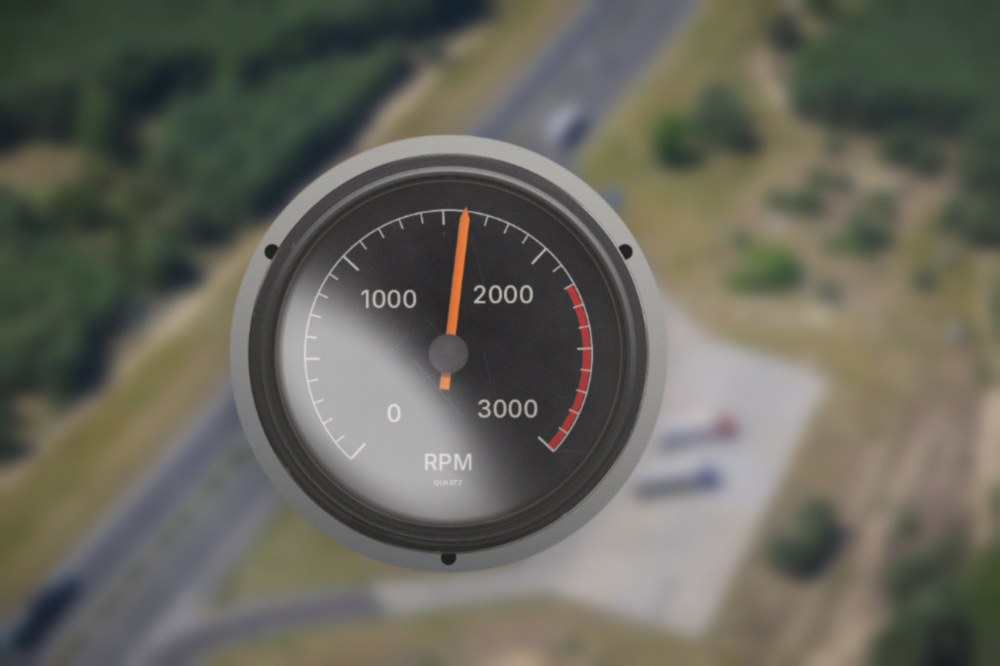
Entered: {"value": 1600, "unit": "rpm"}
